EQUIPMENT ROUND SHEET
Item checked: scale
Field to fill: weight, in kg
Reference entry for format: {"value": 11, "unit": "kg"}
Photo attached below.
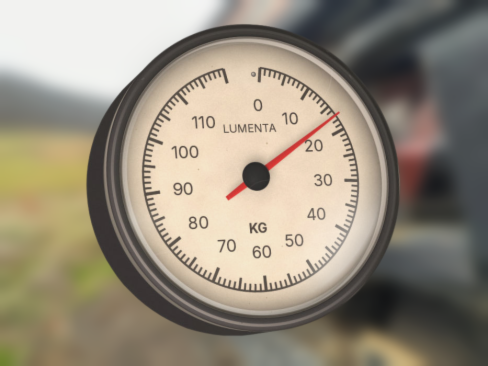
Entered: {"value": 17, "unit": "kg"}
